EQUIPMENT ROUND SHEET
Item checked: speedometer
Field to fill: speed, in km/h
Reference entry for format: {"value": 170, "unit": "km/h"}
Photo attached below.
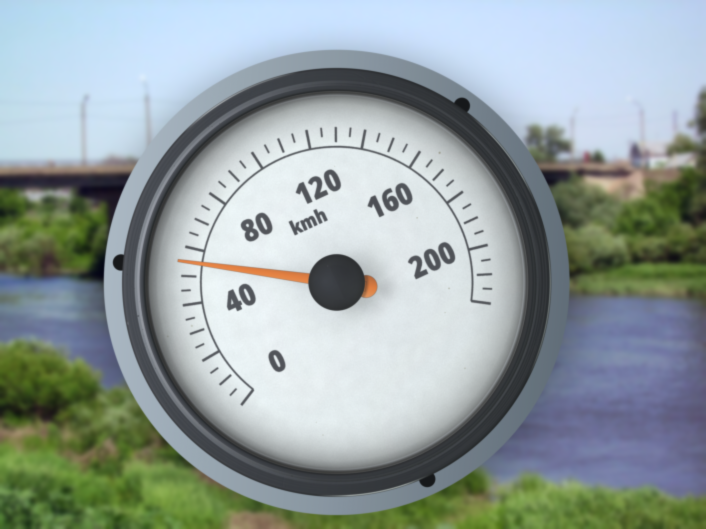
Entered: {"value": 55, "unit": "km/h"}
